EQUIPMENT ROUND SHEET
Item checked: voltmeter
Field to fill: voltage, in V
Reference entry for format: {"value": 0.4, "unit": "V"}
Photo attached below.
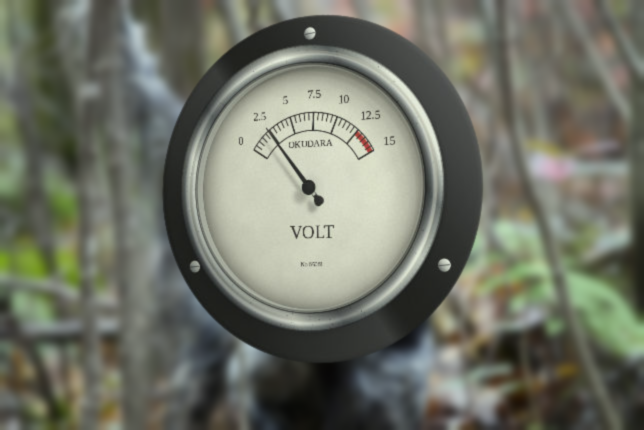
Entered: {"value": 2.5, "unit": "V"}
